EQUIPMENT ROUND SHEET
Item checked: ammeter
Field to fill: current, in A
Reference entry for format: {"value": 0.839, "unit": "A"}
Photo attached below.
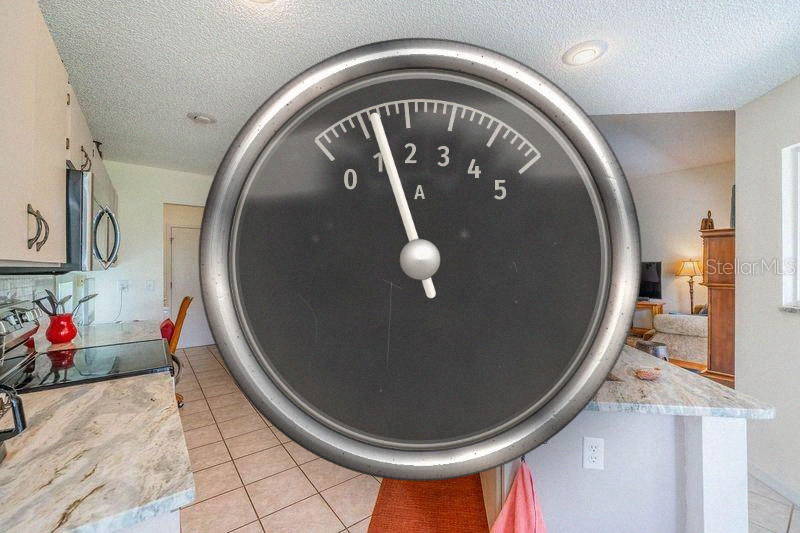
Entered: {"value": 1.3, "unit": "A"}
